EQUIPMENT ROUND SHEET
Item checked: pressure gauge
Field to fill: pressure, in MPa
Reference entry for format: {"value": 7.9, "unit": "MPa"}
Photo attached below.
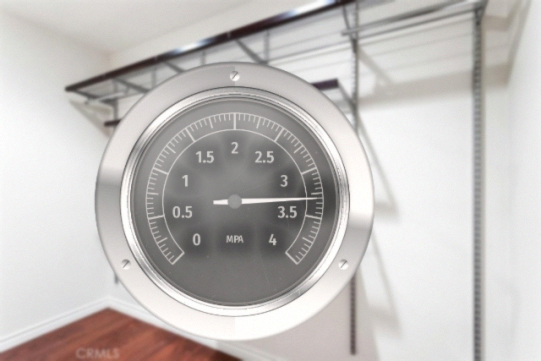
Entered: {"value": 3.3, "unit": "MPa"}
